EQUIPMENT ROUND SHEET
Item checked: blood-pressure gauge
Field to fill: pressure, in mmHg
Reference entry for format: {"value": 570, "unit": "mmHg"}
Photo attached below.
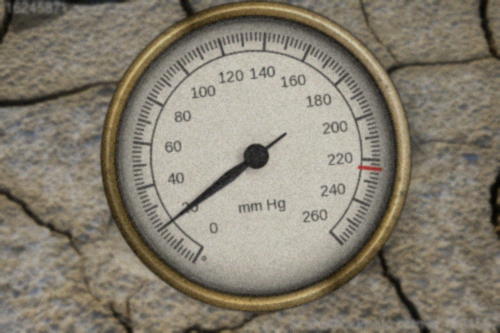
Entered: {"value": 20, "unit": "mmHg"}
